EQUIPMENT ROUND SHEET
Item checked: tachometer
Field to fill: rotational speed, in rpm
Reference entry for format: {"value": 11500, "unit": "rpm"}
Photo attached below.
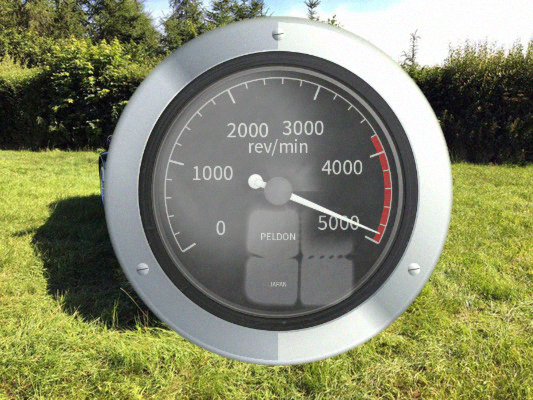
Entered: {"value": 4900, "unit": "rpm"}
